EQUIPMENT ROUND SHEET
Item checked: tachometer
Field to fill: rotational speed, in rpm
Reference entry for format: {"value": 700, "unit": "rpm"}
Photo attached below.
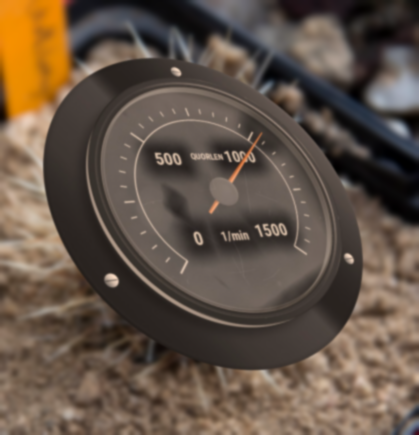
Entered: {"value": 1025, "unit": "rpm"}
